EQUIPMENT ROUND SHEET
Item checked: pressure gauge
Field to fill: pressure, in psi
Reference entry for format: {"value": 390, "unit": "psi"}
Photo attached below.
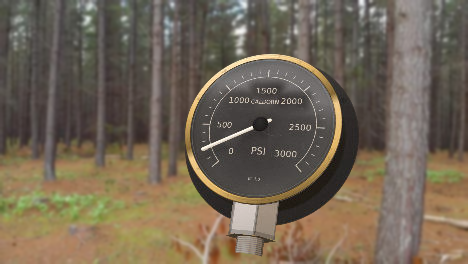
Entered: {"value": 200, "unit": "psi"}
